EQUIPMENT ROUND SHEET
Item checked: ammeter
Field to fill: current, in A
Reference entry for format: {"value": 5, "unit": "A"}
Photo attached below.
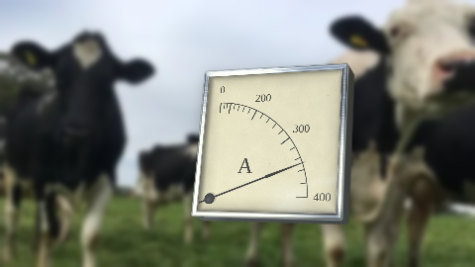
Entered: {"value": 350, "unit": "A"}
